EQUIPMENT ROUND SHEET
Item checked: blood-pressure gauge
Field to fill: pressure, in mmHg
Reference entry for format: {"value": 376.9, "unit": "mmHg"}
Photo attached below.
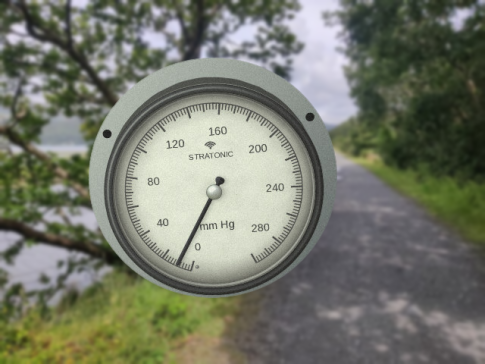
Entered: {"value": 10, "unit": "mmHg"}
